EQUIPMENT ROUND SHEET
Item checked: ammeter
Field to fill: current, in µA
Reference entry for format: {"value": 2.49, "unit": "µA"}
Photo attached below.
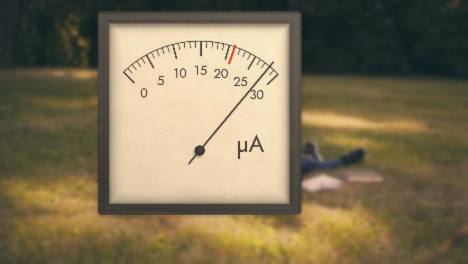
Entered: {"value": 28, "unit": "µA"}
